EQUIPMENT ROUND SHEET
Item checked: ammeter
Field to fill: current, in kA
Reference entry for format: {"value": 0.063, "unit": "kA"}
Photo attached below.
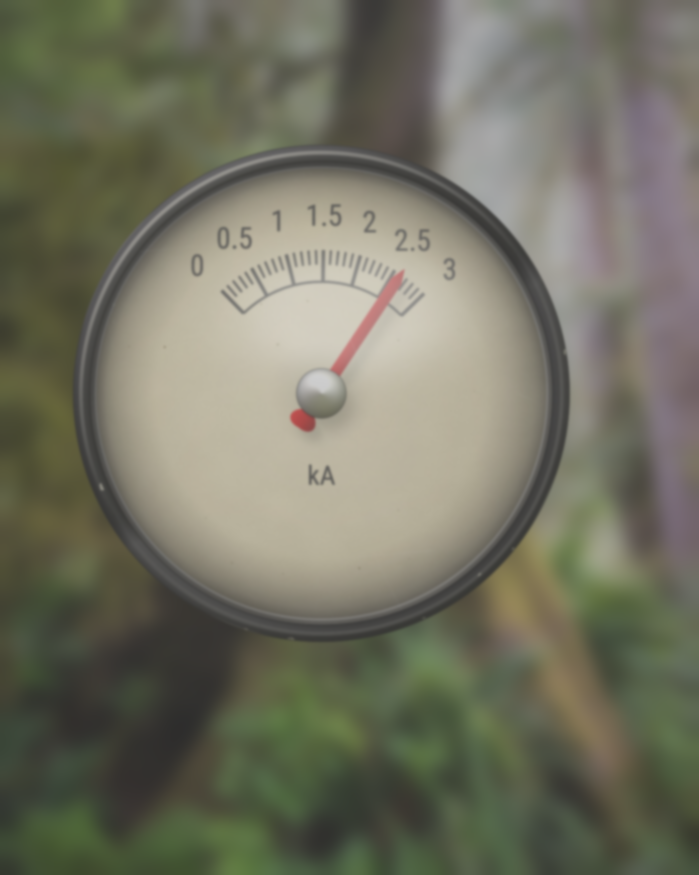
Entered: {"value": 2.6, "unit": "kA"}
